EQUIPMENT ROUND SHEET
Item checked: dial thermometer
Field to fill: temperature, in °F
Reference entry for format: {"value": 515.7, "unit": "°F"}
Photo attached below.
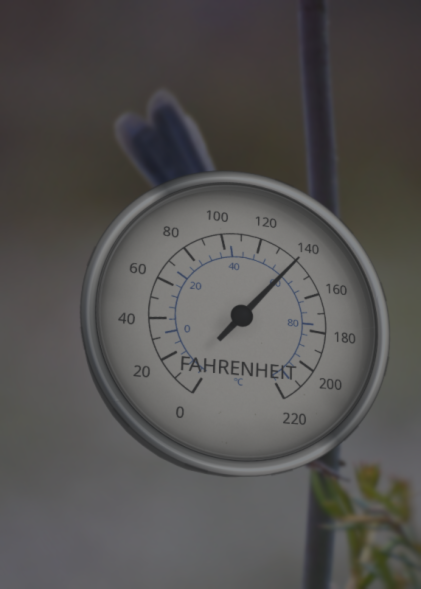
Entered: {"value": 140, "unit": "°F"}
